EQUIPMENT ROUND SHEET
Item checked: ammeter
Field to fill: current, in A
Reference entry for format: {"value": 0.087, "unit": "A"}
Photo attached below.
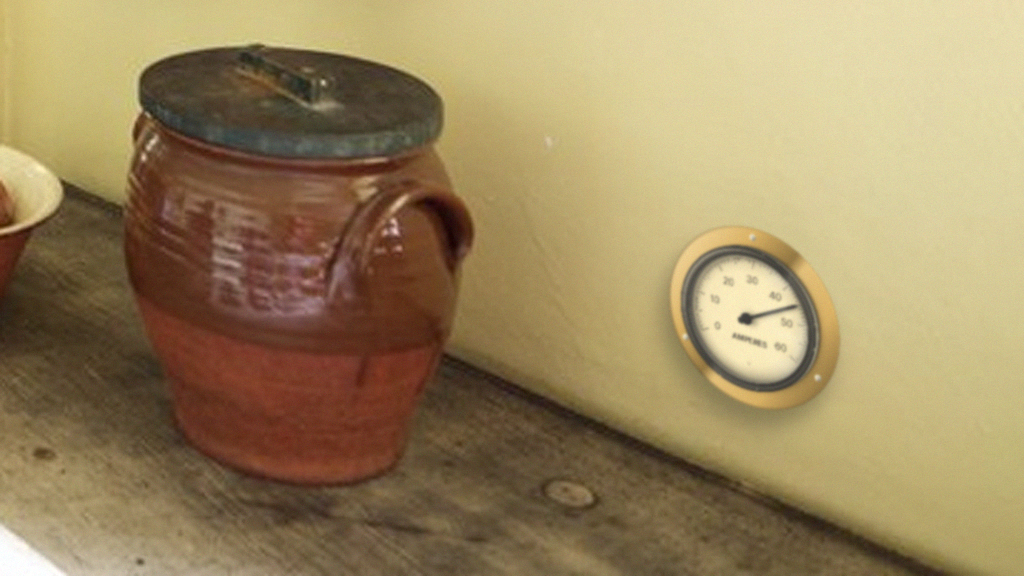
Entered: {"value": 45, "unit": "A"}
